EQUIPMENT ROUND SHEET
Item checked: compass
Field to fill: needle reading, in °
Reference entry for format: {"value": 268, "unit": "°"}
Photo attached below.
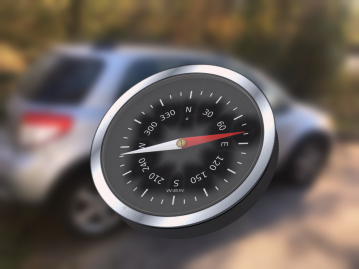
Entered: {"value": 80, "unit": "°"}
